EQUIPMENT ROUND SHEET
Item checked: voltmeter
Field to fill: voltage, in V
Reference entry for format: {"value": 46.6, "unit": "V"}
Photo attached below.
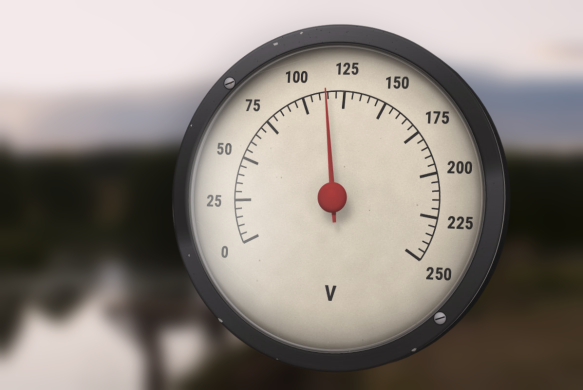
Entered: {"value": 115, "unit": "V"}
